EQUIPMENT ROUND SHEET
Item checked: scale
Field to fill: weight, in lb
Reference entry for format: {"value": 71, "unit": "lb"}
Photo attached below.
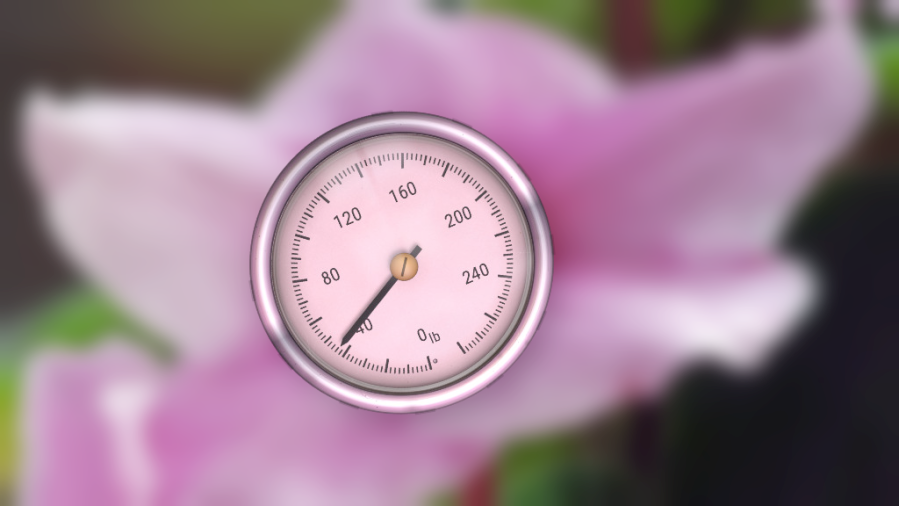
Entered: {"value": 44, "unit": "lb"}
